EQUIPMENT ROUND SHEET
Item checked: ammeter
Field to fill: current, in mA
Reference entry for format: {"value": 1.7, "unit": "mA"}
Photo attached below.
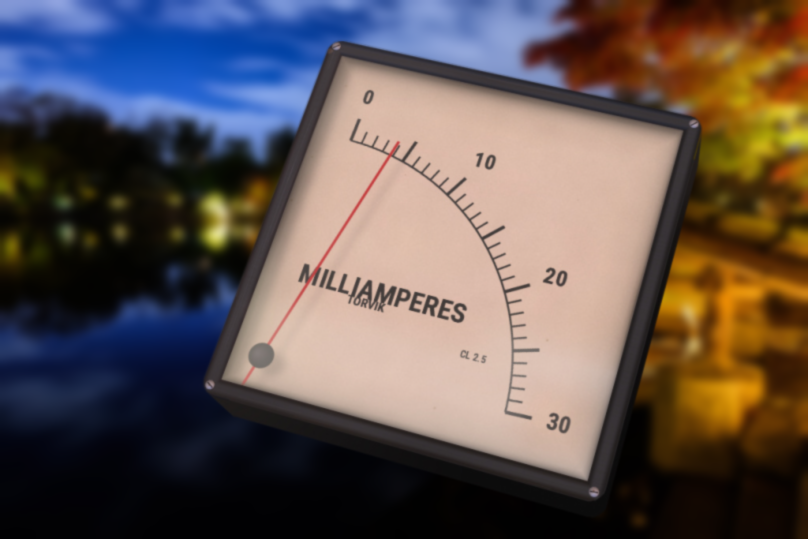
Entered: {"value": 4, "unit": "mA"}
